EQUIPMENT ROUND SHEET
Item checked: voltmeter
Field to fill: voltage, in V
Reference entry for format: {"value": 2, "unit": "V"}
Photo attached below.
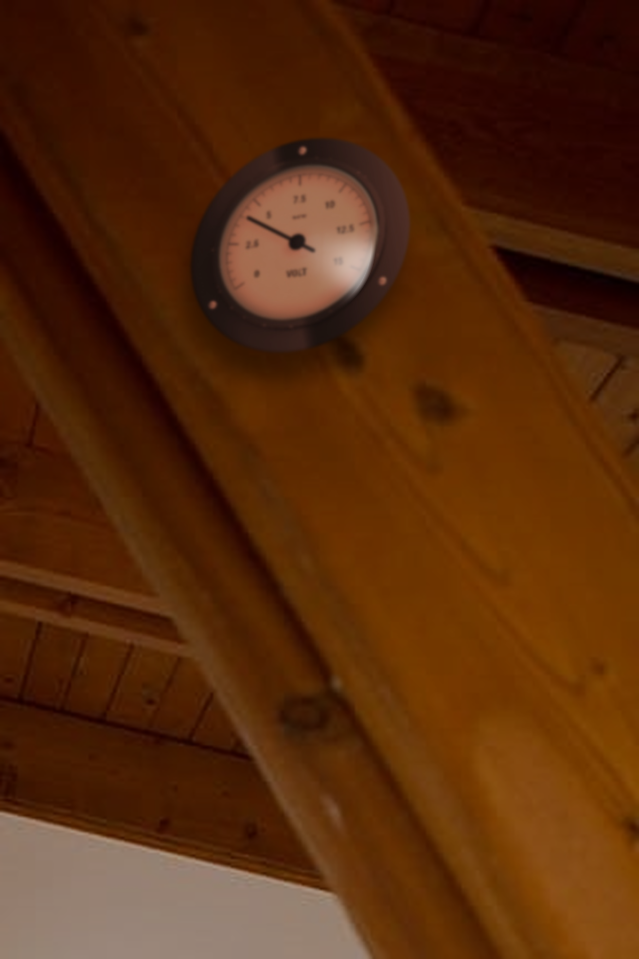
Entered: {"value": 4, "unit": "V"}
